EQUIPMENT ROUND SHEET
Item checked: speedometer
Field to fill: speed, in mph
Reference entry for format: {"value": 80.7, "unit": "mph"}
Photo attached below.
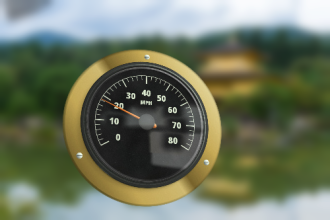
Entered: {"value": 18, "unit": "mph"}
